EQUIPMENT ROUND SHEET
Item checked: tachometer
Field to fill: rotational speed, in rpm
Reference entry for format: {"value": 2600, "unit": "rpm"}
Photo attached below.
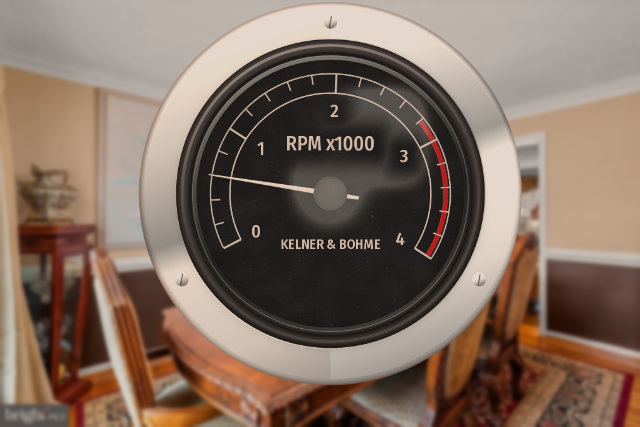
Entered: {"value": 600, "unit": "rpm"}
